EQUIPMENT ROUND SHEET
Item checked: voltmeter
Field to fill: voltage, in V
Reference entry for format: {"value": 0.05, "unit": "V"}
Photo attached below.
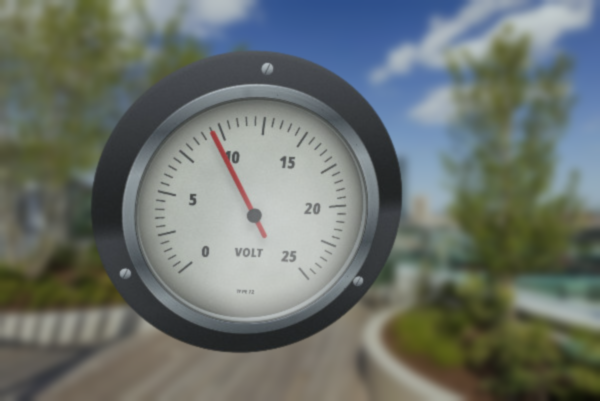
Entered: {"value": 9.5, "unit": "V"}
